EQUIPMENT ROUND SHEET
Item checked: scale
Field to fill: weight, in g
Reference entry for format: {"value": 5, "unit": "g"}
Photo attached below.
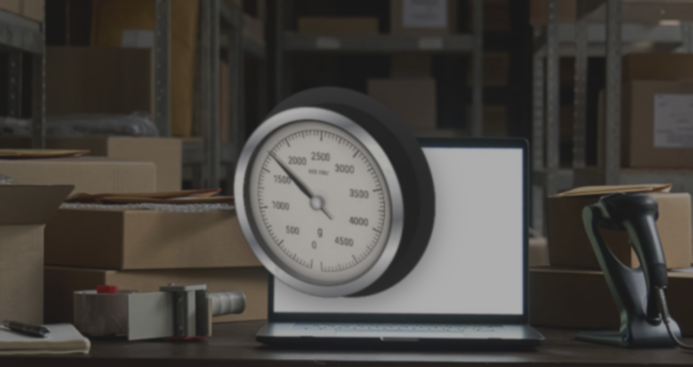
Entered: {"value": 1750, "unit": "g"}
